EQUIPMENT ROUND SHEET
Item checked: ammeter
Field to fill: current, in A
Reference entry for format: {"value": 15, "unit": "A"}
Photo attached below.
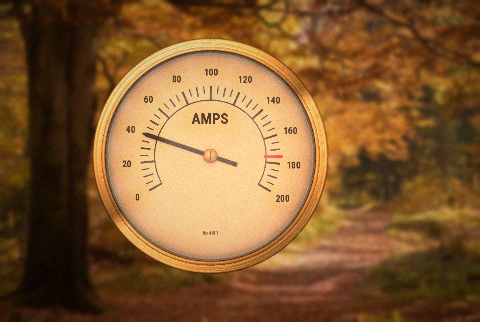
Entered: {"value": 40, "unit": "A"}
